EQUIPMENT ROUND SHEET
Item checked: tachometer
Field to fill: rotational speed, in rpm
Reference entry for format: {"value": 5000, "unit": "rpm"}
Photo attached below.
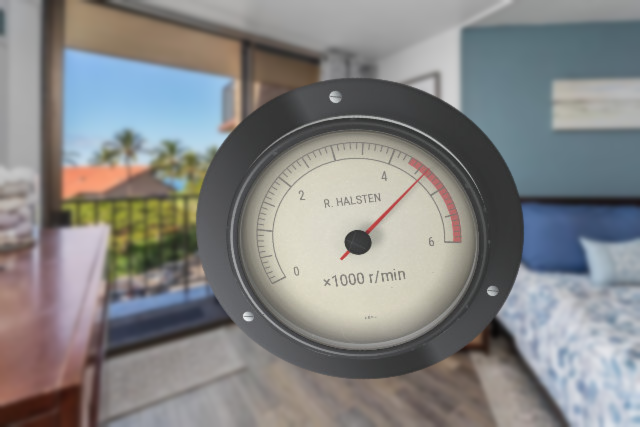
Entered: {"value": 4600, "unit": "rpm"}
